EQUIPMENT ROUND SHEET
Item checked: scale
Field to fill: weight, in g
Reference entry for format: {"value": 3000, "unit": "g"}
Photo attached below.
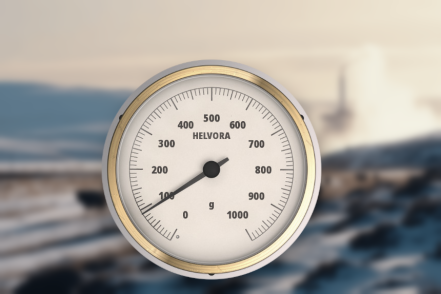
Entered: {"value": 90, "unit": "g"}
